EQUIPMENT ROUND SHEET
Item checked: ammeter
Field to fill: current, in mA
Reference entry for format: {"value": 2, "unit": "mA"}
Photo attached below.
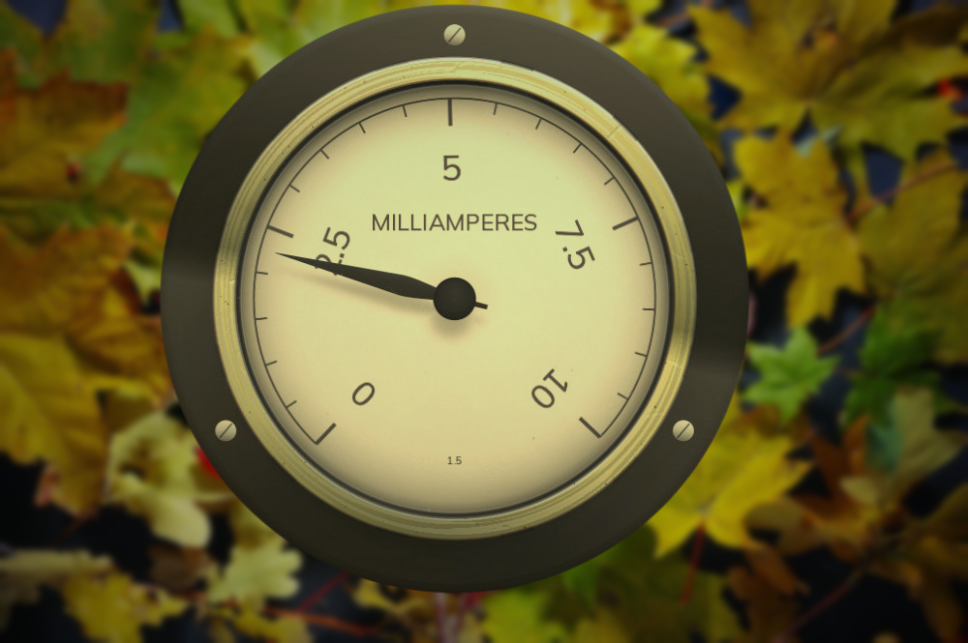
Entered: {"value": 2.25, "unit": "mA"}
